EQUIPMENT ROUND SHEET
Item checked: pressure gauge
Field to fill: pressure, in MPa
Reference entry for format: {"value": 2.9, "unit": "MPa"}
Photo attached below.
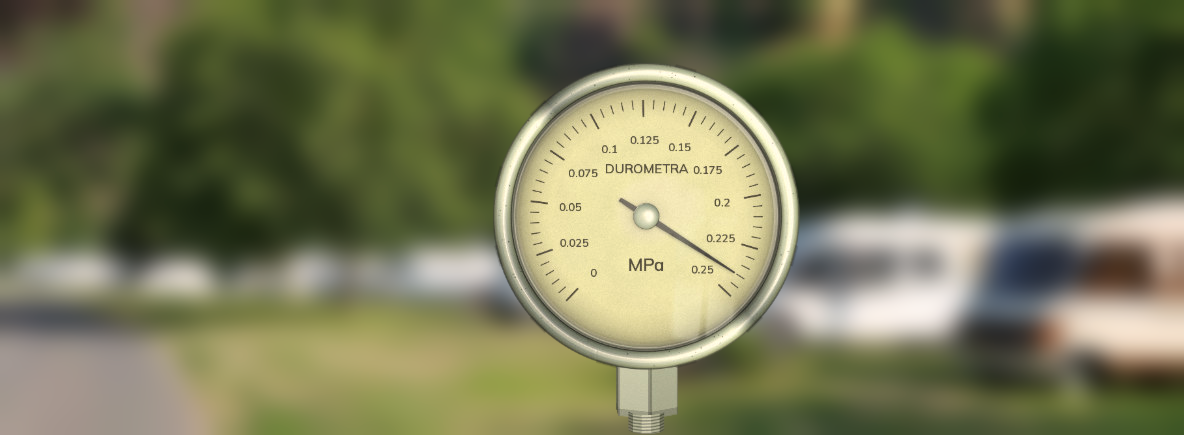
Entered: {"value": 0.24, "unit": "MPa"}
